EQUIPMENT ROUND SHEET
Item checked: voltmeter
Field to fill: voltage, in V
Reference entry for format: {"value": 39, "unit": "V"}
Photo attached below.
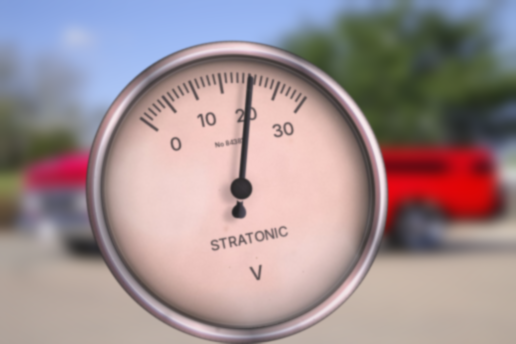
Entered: {"value": 20, "unit": "V"}
